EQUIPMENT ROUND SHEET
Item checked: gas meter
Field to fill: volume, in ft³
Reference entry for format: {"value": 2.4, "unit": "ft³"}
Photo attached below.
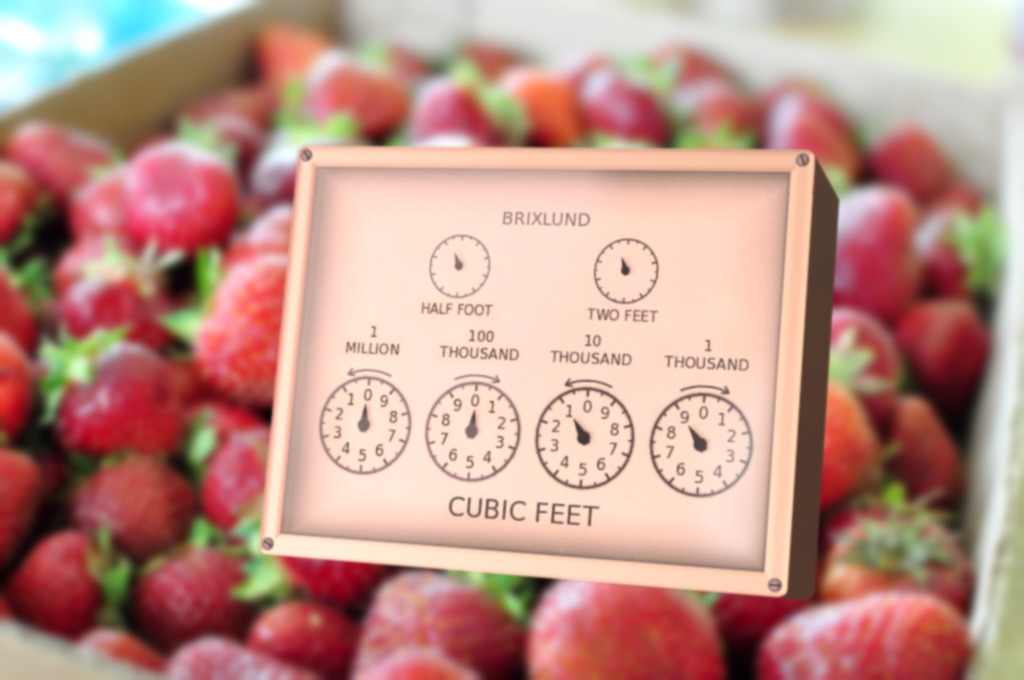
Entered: {"value": 900, "unit": "ft³"}
